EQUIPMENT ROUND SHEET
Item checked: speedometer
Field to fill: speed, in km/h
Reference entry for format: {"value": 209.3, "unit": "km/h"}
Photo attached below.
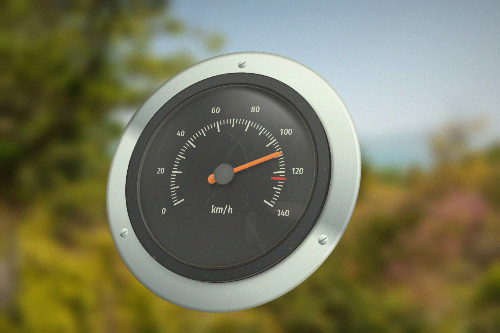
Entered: {"value": 110, "unit": "km/h"}
